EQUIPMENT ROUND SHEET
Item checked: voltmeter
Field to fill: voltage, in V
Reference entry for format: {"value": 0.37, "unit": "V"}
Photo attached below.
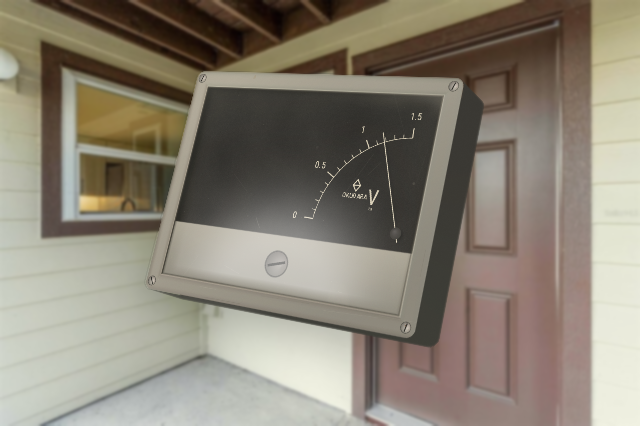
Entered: {"value": 1.2, "unit": "V"}
